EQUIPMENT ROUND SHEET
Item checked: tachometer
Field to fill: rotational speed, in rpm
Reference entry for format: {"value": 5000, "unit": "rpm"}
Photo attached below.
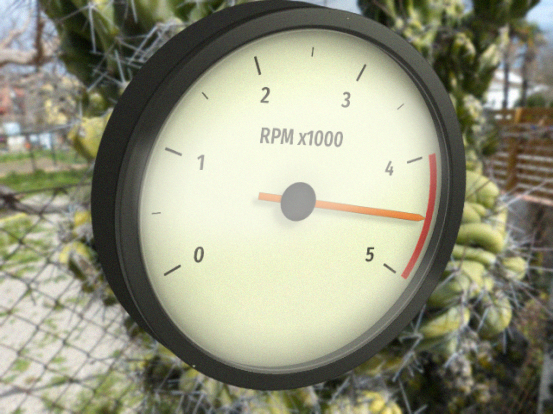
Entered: {"value": 4500, "unit": "rpm"}
